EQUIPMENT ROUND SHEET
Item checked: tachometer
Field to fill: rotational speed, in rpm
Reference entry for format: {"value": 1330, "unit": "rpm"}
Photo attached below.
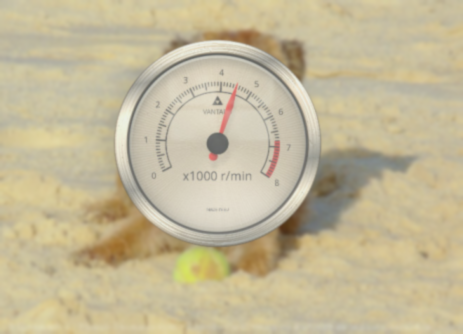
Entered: {"value": 4500, "unit": "rpm"}
